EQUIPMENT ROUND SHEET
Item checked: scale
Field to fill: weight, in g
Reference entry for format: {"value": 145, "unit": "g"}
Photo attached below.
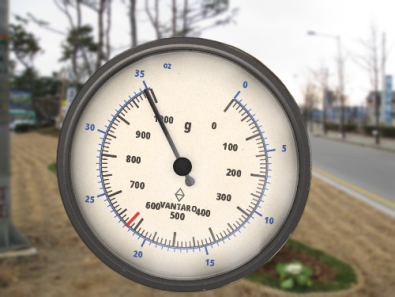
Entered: {"value": 990, "unit": "g"}
